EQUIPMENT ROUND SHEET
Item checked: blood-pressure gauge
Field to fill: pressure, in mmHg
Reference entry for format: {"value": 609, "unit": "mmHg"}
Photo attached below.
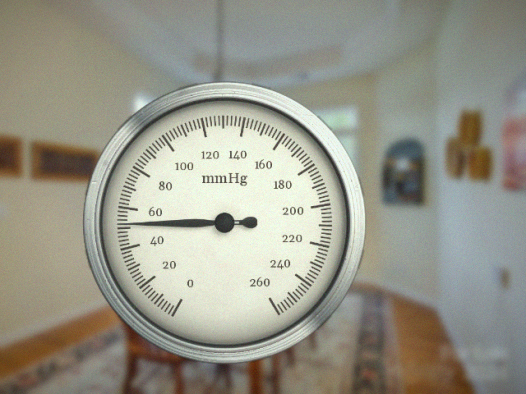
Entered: {"value": 52, "unit": "mmHg"}
